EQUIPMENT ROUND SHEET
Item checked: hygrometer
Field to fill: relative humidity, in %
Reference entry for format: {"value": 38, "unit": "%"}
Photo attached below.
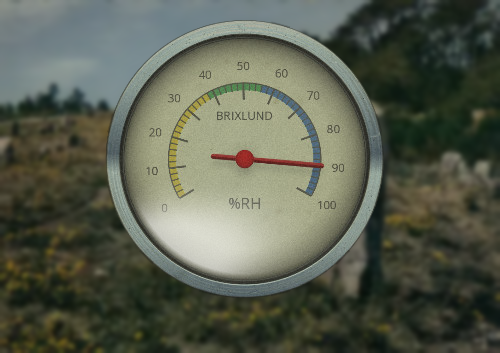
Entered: {"value": 90, "unit": "%"}
